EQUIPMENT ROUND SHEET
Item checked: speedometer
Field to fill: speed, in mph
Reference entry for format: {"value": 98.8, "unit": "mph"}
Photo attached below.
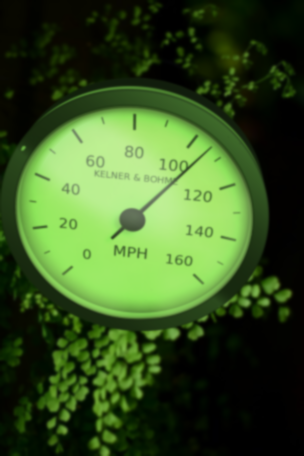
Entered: {"value": 105, "unit": "mph"}
